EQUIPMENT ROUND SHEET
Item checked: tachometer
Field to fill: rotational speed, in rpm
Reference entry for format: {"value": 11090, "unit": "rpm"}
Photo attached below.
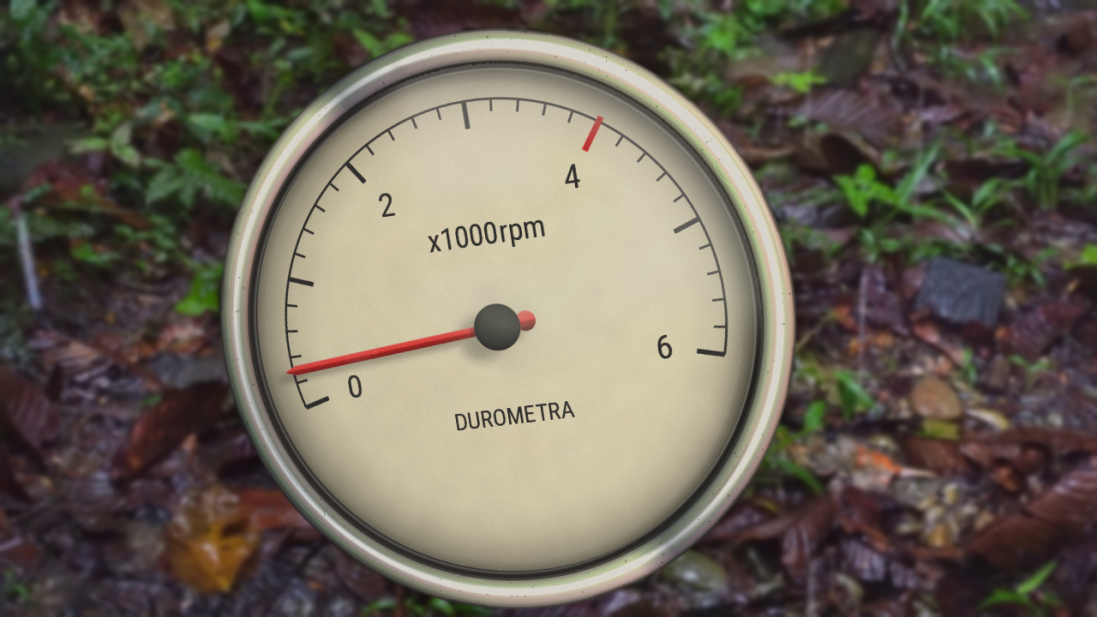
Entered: {"value": 300, "unit": "rpm"}
